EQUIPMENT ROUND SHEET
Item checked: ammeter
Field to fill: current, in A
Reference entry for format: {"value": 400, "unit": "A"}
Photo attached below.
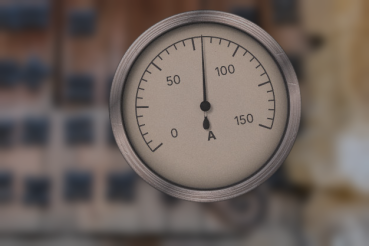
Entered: {"value": 80, "unit": "A"}
